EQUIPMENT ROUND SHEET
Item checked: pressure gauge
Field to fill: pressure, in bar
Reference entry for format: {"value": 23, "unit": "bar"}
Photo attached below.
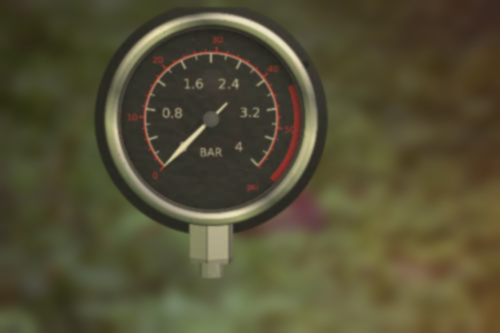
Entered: {"value": 0, "unit": "bar"}
